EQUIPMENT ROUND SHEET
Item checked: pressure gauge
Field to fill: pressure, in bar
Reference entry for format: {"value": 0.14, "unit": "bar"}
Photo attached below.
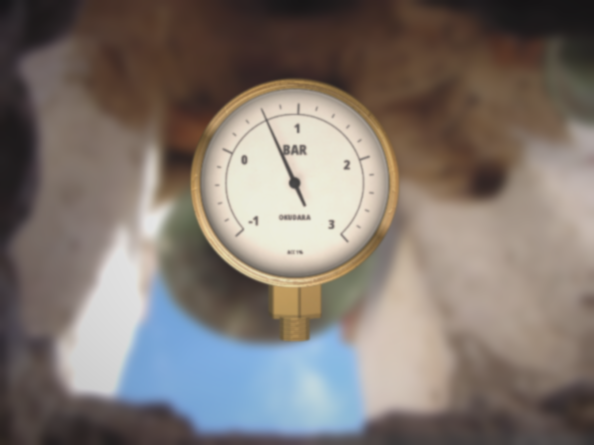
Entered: {"value": 0.6, "unit": "bar"}
